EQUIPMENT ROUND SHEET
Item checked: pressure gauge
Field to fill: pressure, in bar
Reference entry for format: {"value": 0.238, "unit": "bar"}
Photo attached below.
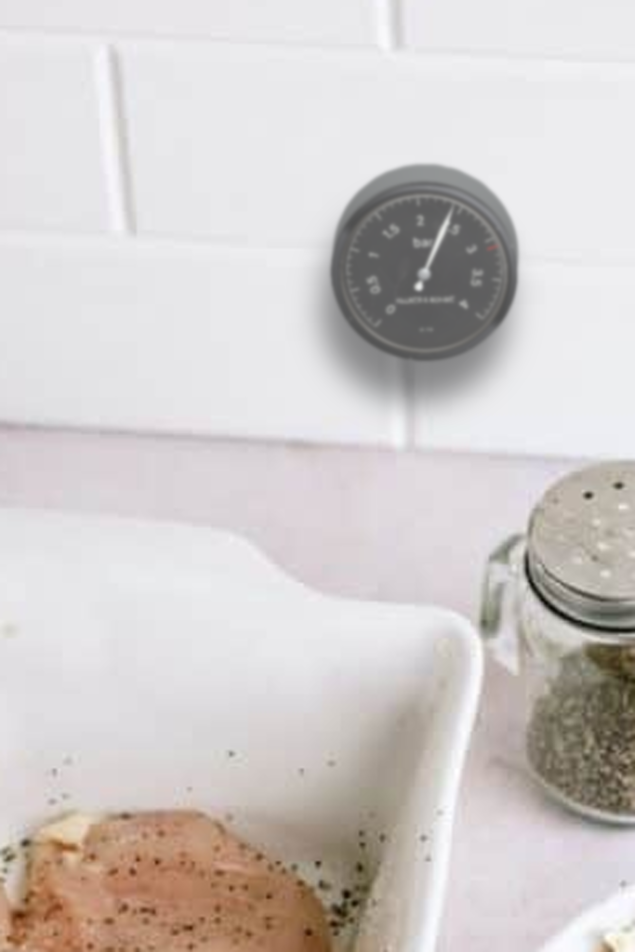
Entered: {"value": 2.4, "unit": "bar"}
